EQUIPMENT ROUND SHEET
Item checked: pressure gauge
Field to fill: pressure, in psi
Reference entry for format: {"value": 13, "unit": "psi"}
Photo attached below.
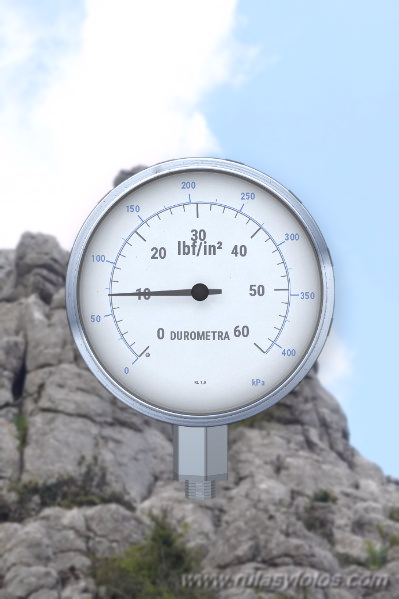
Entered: {"value": 10, "unit": "psi"}
